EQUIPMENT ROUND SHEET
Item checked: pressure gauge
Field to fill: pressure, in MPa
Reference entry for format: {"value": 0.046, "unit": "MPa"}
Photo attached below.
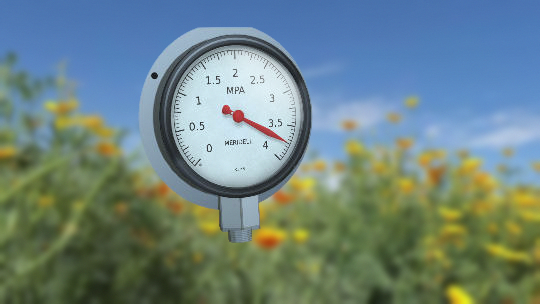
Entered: {"value": 3.75, "unit": "MPa"}
